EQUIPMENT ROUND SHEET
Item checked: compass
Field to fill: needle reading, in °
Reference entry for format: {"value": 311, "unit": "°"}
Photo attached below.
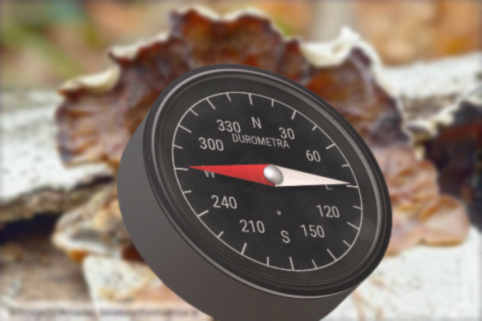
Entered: {"value": 270, "unit": "°"}
